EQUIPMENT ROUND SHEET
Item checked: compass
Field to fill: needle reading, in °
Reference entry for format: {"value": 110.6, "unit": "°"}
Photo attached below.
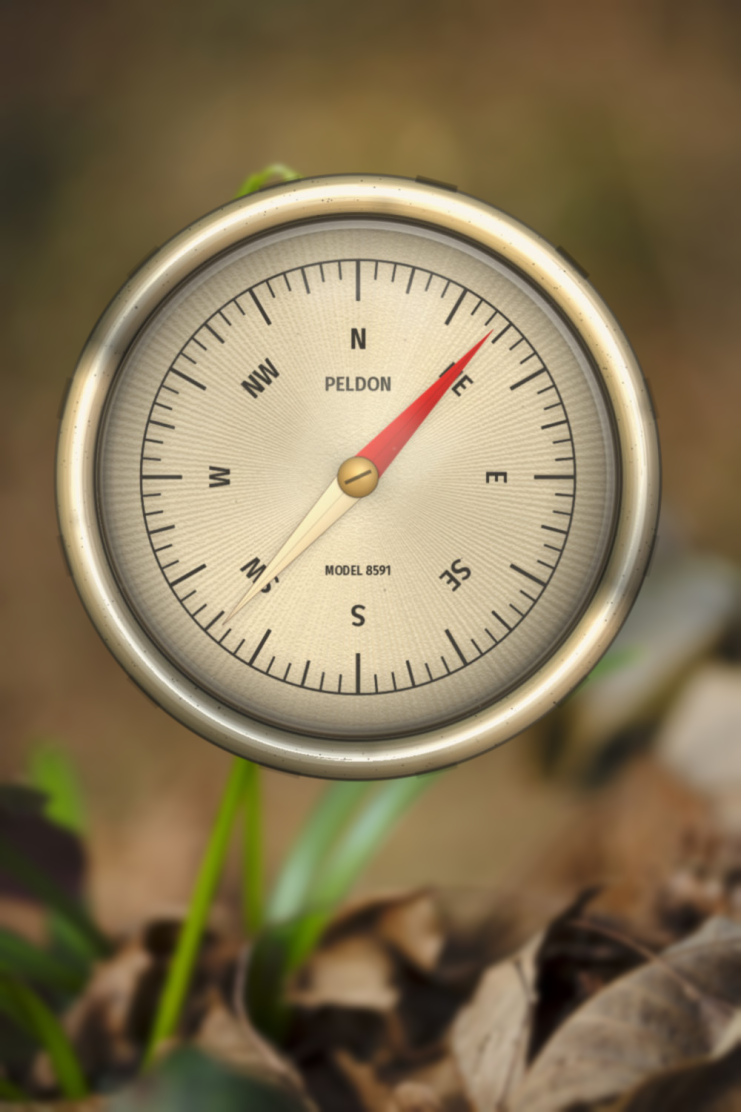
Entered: {"value": 42.5, "unit": "°"}
